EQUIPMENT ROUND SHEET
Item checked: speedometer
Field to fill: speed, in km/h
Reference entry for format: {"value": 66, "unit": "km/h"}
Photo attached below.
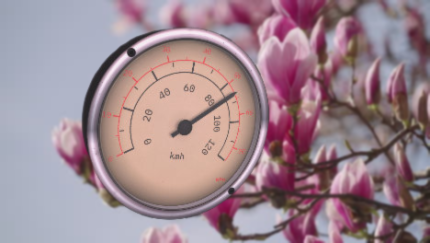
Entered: {"value": 85, "unit": "km/h"}
